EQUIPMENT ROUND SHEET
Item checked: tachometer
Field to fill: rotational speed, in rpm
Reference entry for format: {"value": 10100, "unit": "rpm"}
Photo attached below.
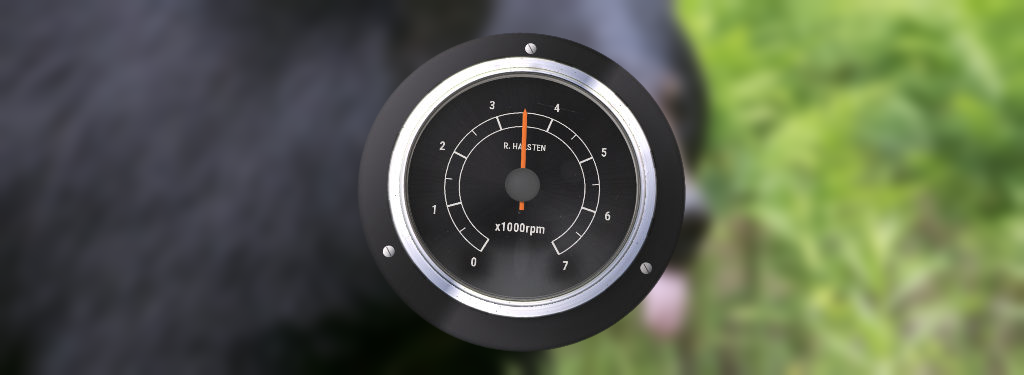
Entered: {"value": 3500, "unit": "rpm"}
